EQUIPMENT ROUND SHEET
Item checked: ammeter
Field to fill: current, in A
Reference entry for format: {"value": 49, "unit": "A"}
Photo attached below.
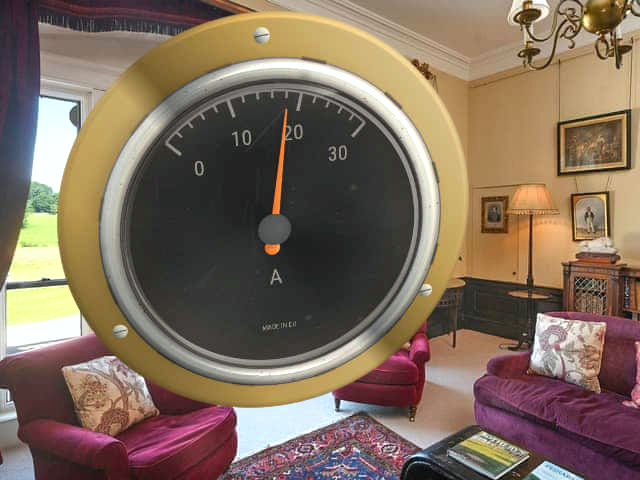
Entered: {"value": 18, "unit": "A"}
